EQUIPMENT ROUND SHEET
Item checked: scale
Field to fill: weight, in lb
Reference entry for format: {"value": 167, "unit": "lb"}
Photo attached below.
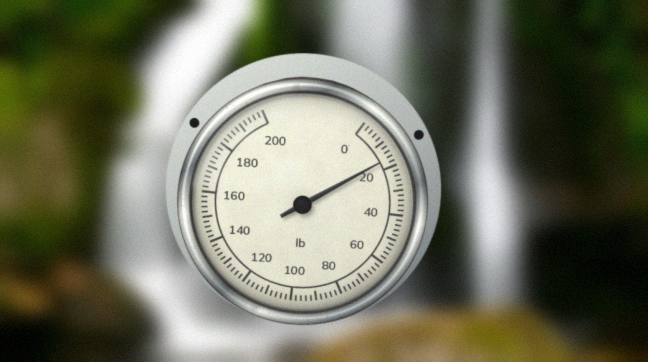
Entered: {"value": 16, "unit": "lb"}
